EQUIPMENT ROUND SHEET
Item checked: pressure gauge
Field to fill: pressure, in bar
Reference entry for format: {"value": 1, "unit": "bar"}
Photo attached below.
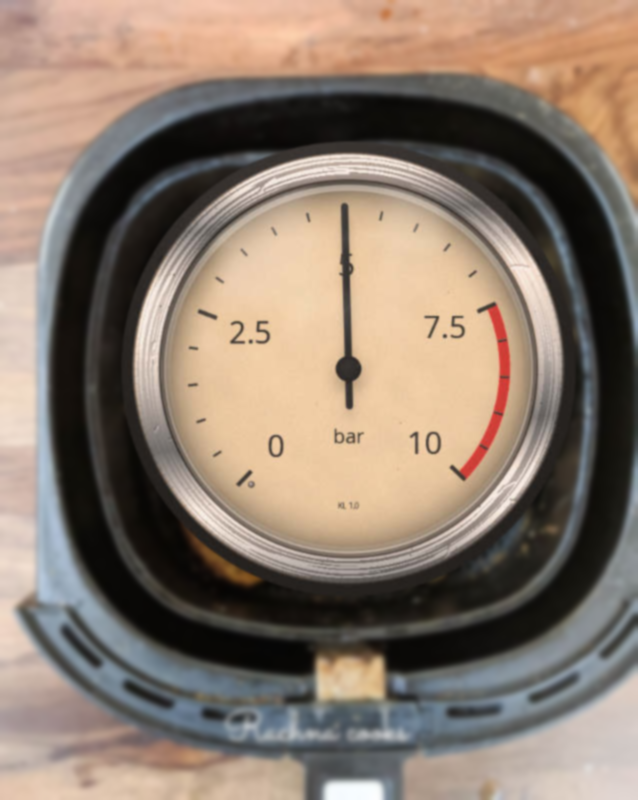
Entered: {"value": 5, "unit": "bar"}
